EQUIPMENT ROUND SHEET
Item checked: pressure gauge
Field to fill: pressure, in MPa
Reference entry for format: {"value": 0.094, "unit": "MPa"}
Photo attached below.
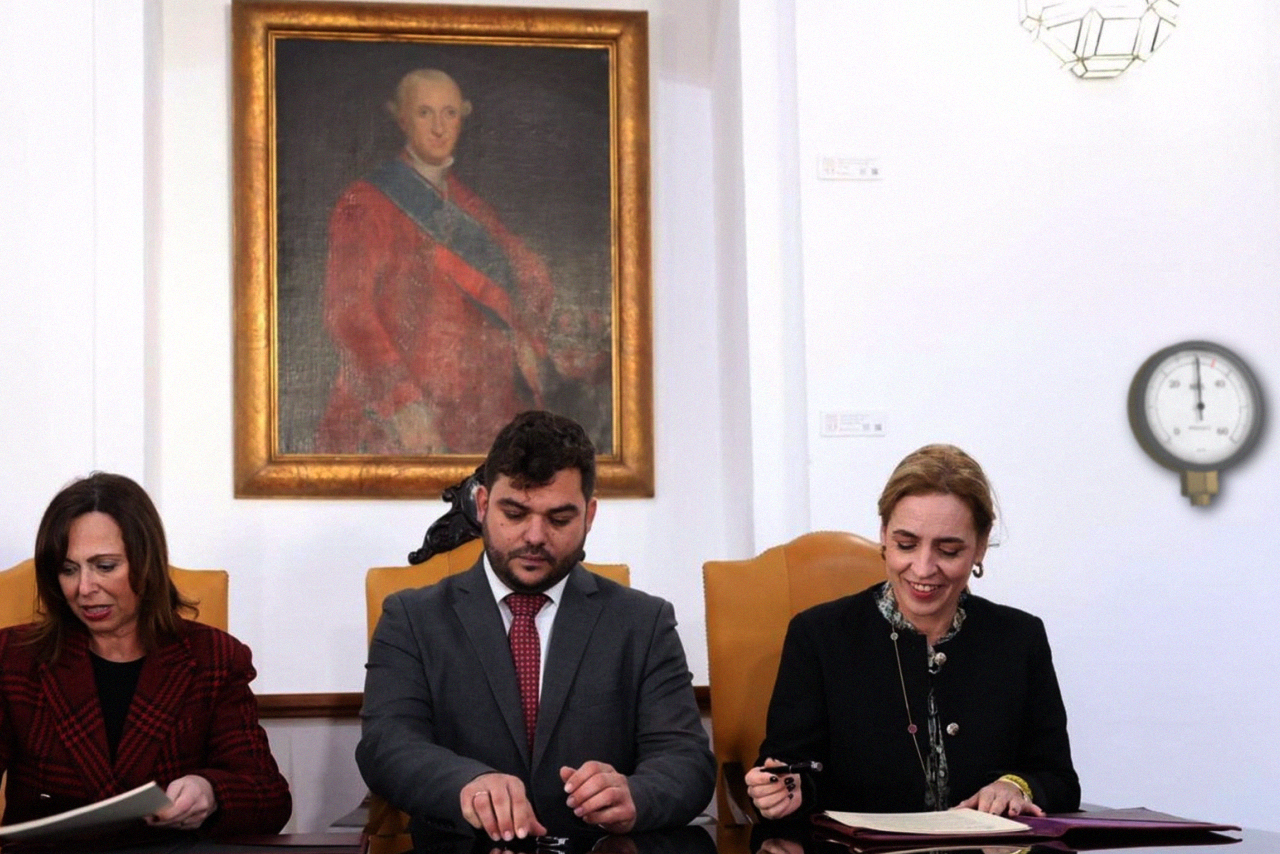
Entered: {"value": 30, "unit": "MPa"}
